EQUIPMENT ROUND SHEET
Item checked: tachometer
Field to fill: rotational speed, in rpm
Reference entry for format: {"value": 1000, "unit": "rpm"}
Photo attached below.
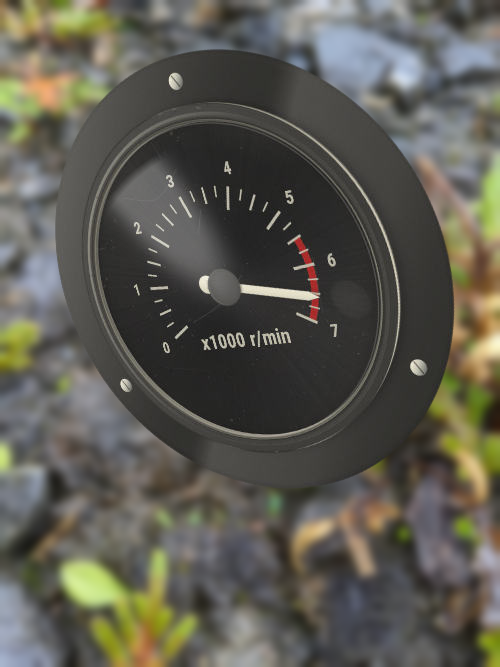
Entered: {"value": 6500, "unit": "rpm"}
